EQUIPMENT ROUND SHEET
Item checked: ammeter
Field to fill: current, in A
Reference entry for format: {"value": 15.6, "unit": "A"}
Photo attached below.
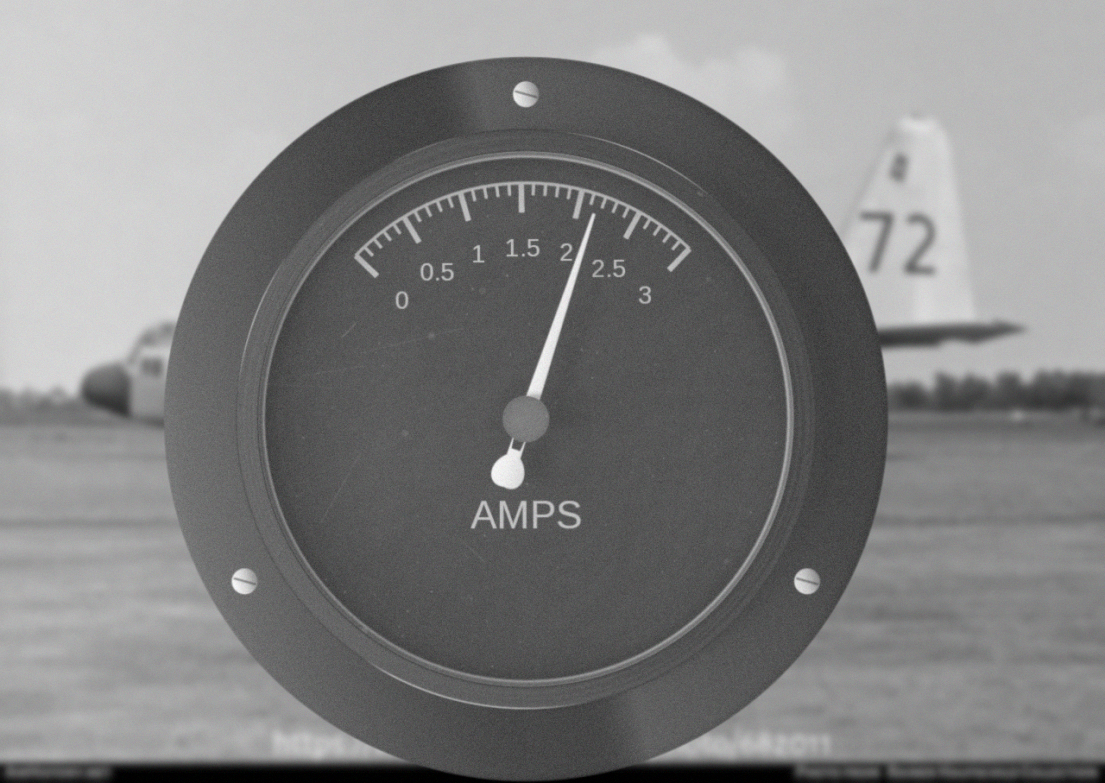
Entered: {"value": 2.15, "unit": "A"}
